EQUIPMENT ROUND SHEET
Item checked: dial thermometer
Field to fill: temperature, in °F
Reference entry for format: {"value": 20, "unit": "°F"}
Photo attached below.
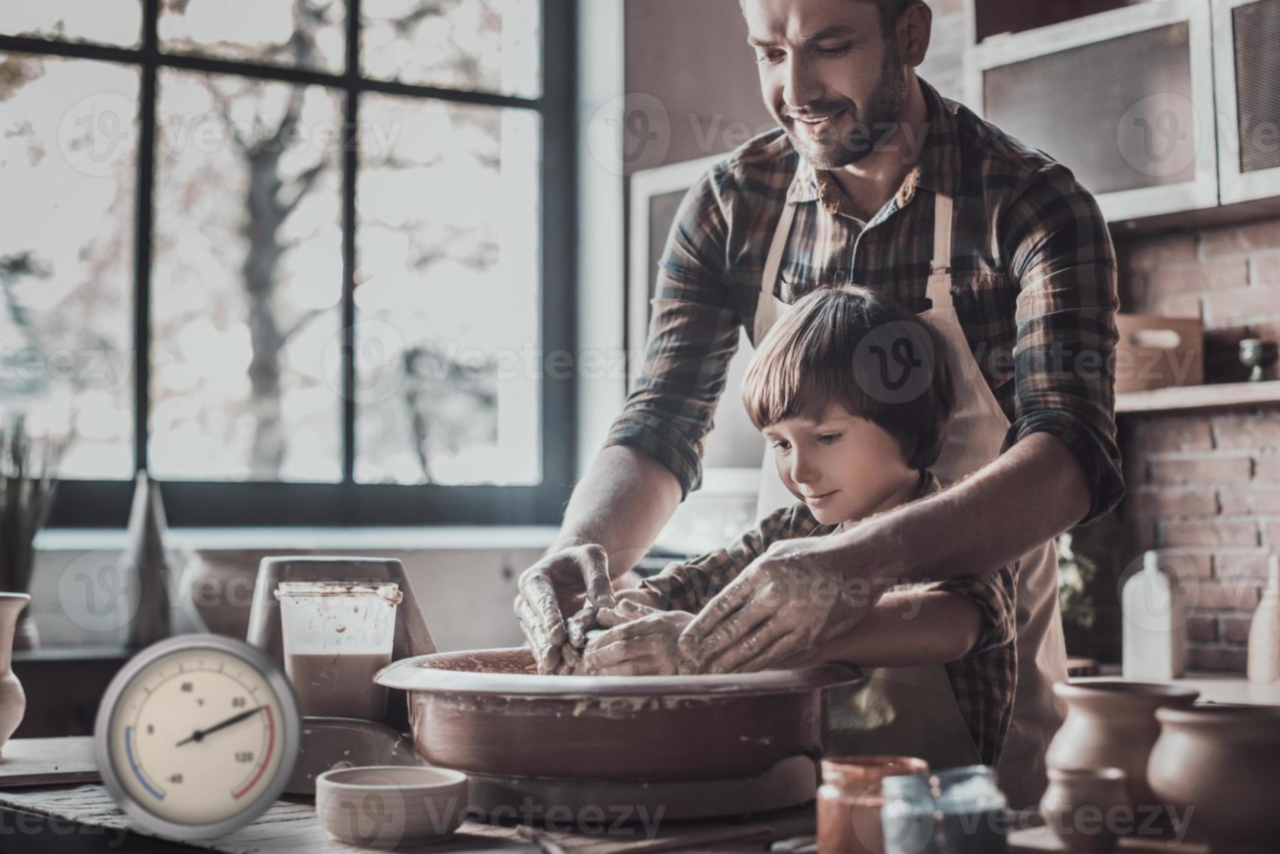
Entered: {"value": 90, "unit": "°F"}
